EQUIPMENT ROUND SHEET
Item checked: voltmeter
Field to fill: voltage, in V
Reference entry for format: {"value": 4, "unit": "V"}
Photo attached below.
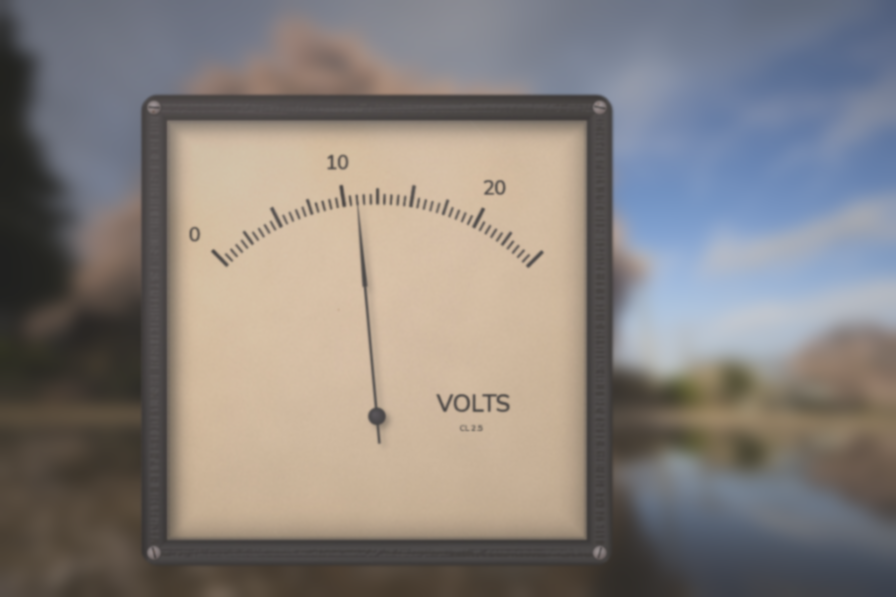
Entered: {"value": 11, "unit": "V"}
